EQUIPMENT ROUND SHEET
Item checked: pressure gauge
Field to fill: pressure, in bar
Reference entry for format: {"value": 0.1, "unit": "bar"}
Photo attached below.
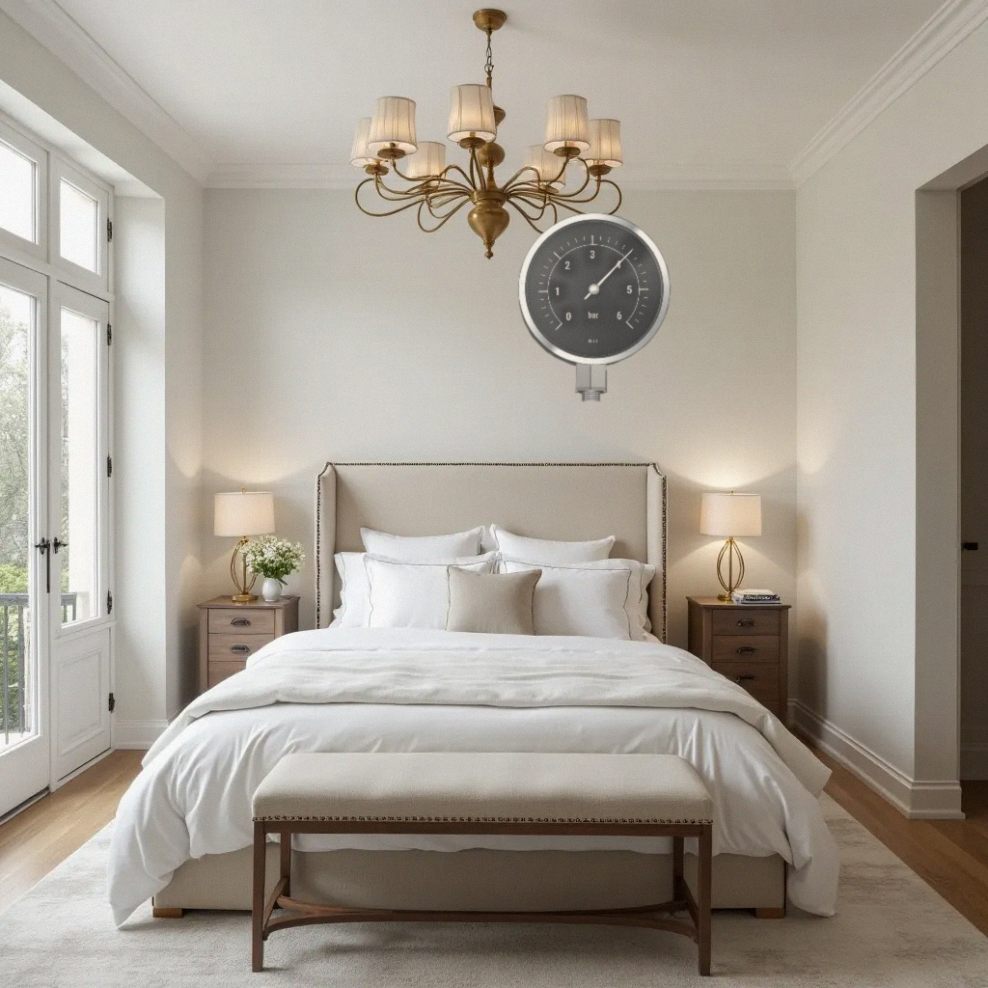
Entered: {"value": 4, "unit": "bar"}
